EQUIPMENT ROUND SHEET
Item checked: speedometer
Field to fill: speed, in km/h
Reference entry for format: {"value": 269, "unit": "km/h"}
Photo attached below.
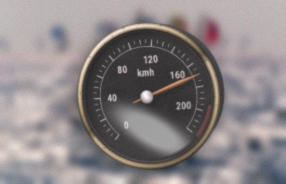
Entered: {"value": 170, "unit": "km/h"}
